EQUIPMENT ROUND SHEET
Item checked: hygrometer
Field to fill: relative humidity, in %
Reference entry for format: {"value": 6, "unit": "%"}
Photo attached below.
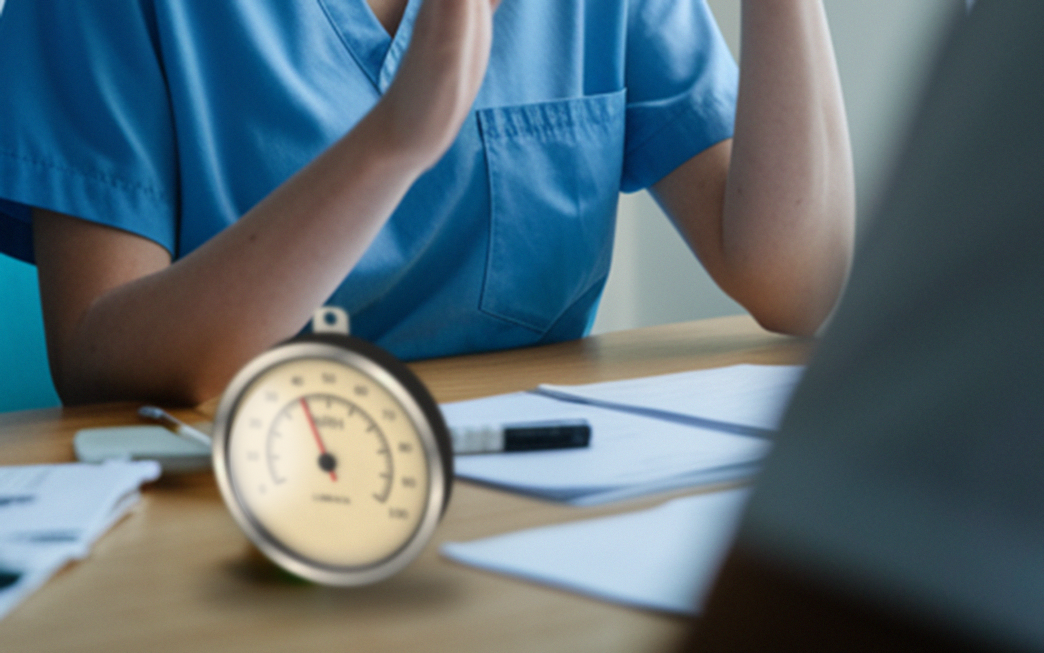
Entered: {"value": 40, "unit": "%"}
